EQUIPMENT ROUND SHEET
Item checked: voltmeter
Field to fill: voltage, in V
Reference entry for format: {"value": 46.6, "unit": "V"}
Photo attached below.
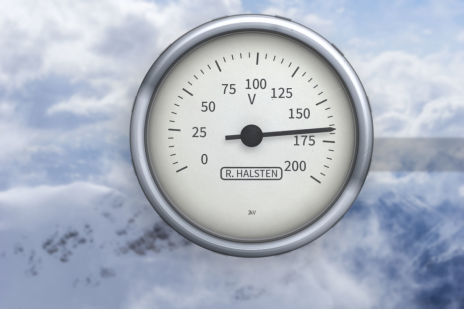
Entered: {"value": 167.5, "unit": "V"}
